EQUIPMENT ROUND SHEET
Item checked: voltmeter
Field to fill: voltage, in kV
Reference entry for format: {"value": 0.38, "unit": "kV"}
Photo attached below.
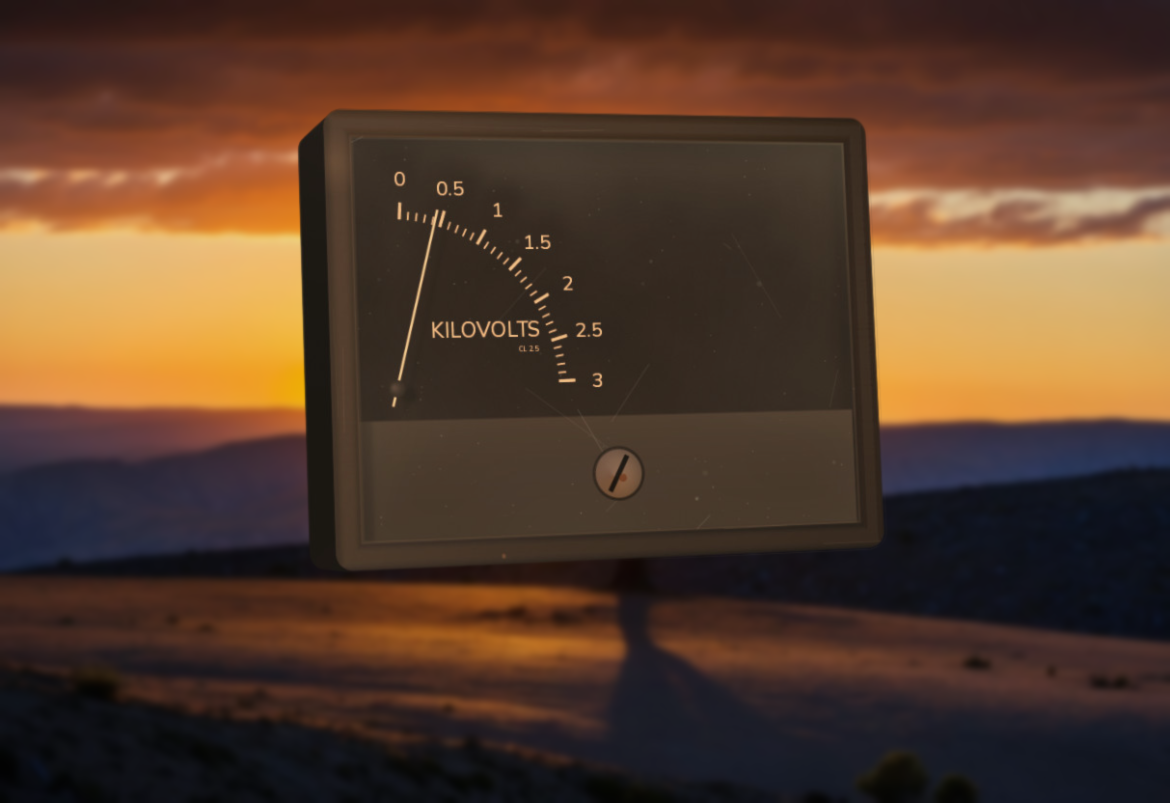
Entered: {"value": 0.4, "unit": "kV"}
